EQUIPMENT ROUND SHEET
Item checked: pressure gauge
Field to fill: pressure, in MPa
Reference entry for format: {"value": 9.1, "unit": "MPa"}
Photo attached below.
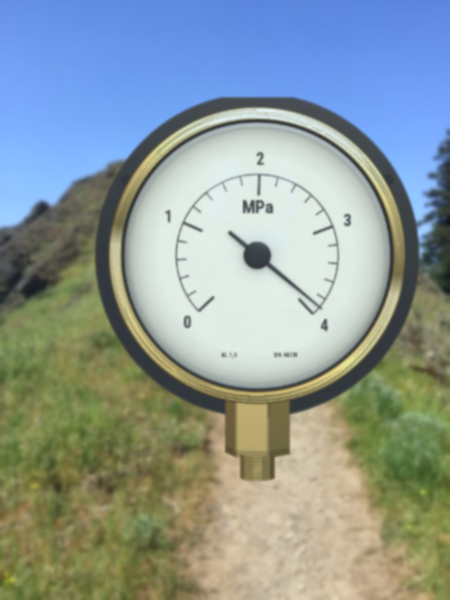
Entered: {"value": 3.9, "unit": "MPa"}
